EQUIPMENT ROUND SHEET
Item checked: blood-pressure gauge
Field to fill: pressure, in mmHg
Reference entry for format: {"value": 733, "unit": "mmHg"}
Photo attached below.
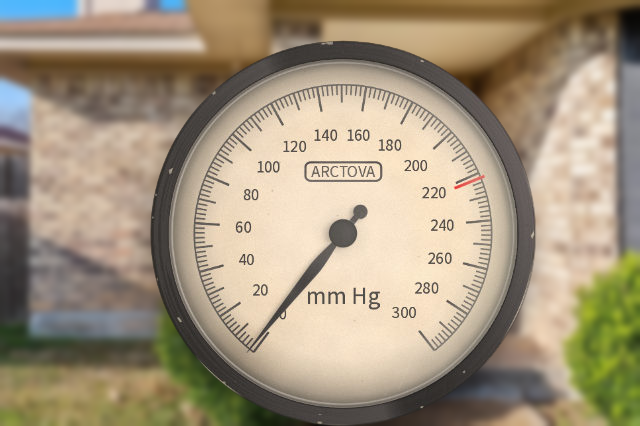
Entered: {"value": 2, "unit": "mmHg"}
